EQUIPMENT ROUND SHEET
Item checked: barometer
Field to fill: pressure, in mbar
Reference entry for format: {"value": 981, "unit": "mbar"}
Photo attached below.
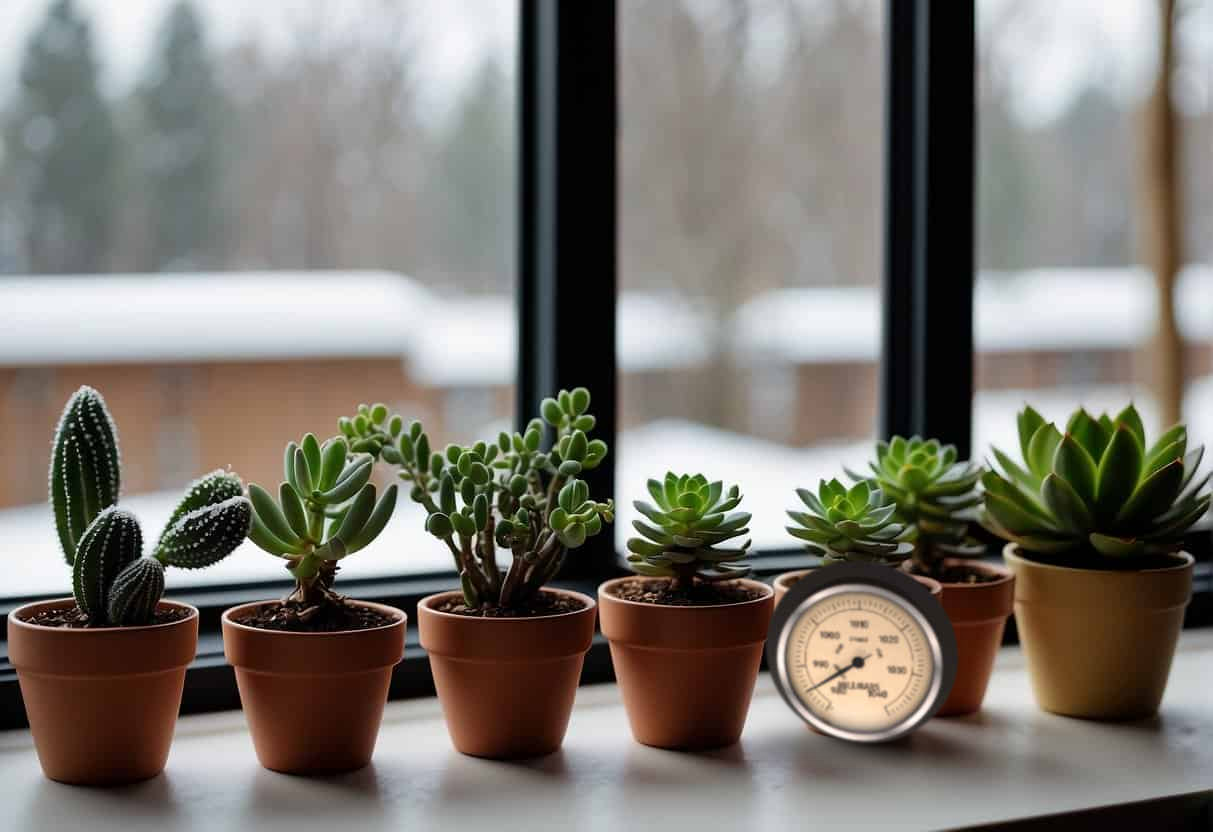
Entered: {"value": 985, "unit": "mbar"}
